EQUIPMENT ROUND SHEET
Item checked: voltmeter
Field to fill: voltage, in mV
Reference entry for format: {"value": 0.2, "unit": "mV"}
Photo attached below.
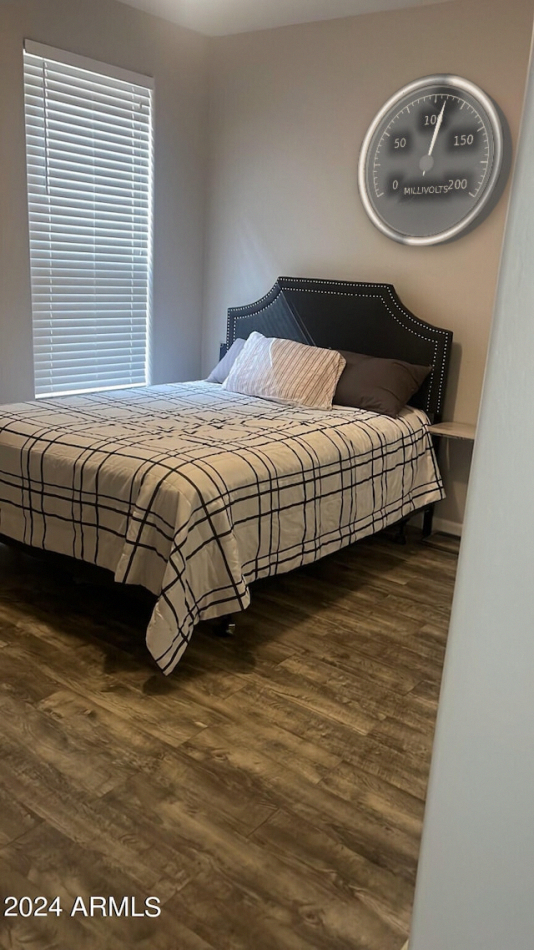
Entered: {"value": 110, "unit": "mV"}
